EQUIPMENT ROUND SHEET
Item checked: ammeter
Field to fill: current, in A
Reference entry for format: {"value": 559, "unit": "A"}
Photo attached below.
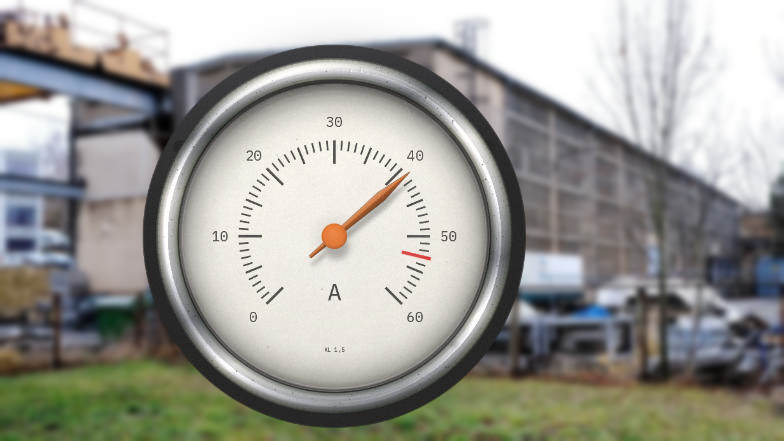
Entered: {"value": 41, "unit": "A"}
